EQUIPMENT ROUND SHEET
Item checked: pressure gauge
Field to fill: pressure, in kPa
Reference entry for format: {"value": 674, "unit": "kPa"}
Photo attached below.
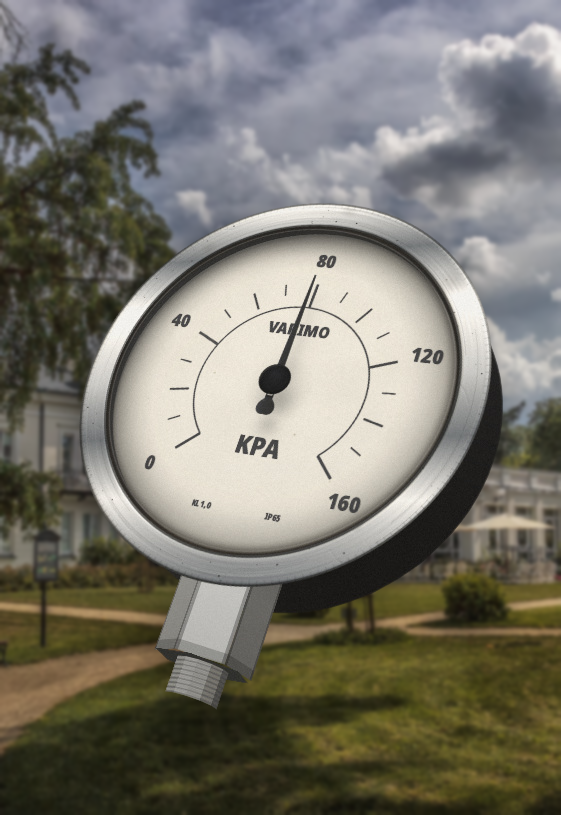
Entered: {"value": 80, "unit": "kPa"}
